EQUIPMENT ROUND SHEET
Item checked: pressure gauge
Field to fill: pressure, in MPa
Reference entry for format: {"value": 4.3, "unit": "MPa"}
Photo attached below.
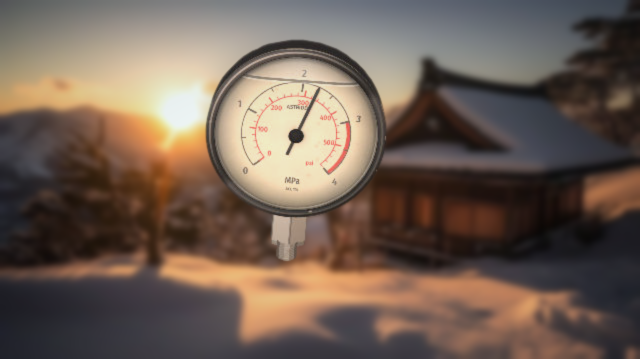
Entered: {"value": 2.25, "unit": "MPa"}
